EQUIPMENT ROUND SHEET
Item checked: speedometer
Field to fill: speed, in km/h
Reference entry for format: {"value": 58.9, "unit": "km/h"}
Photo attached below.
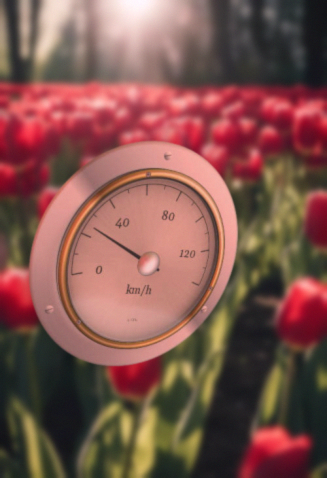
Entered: {"value": 25, "unit": "km/h"}
